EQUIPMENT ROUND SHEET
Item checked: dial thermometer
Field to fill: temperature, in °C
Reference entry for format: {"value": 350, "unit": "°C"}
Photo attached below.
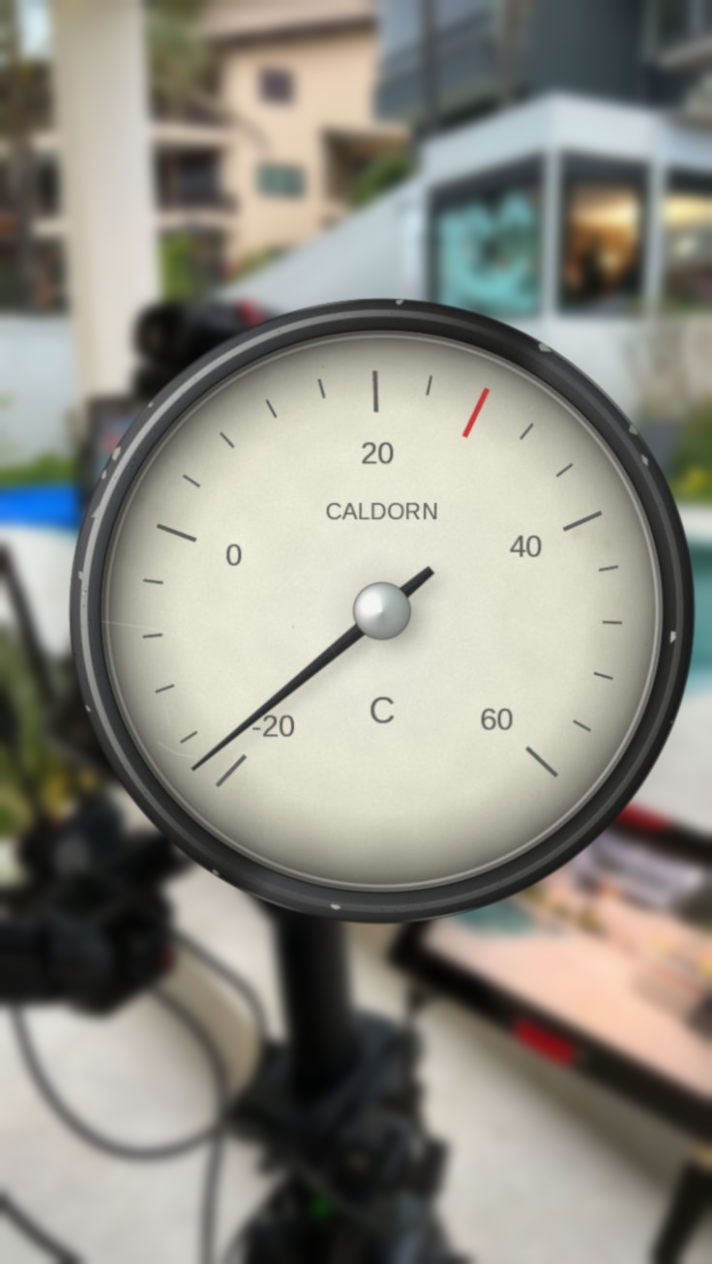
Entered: {"value": -18, "unit": "°C"}
